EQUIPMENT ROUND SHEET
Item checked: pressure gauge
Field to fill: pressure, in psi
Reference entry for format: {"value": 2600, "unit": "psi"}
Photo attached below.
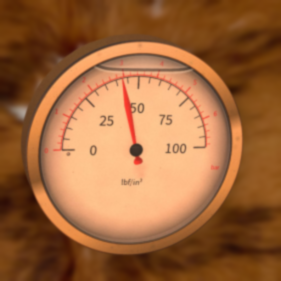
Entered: {"value": 42.5, "unit": "psi"}
